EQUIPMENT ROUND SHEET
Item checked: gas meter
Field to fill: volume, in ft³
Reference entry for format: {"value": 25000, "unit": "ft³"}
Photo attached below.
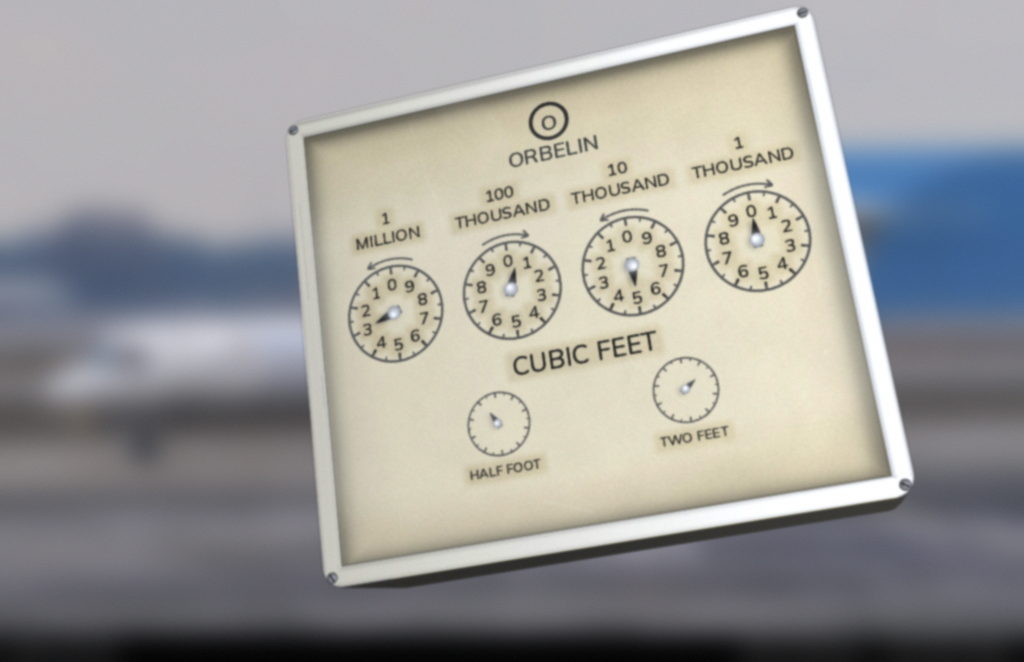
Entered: {"value": 305000, "unit": "ft³"}
